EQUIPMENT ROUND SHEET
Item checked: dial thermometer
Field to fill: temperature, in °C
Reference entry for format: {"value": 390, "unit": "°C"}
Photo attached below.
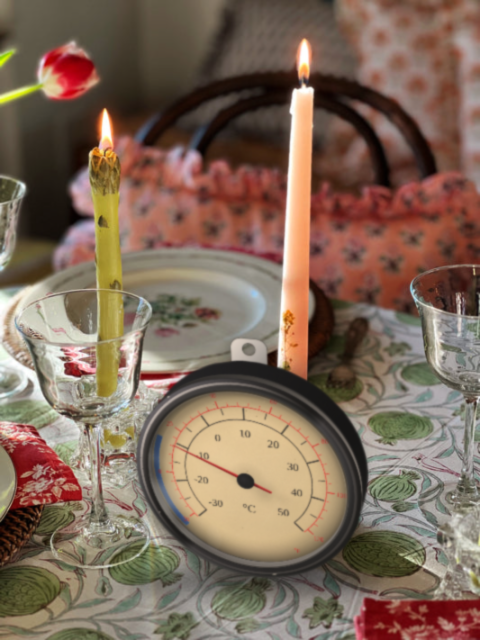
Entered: {"value": -10, "unit": "°C"}
